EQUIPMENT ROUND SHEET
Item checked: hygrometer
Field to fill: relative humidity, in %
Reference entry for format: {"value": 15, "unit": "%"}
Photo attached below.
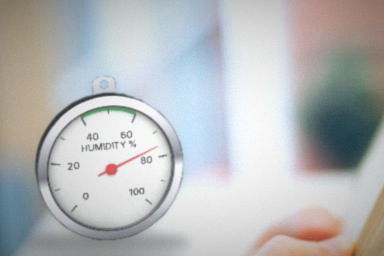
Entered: {"value": 75, "unit": "%"}
